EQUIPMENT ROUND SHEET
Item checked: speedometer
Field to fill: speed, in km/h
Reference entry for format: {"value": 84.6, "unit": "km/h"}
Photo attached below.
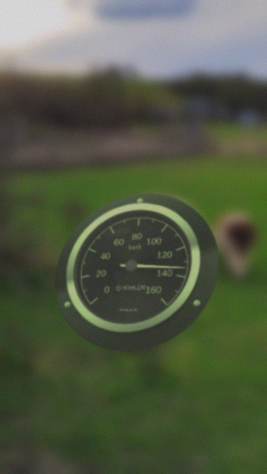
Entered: {"value": 135, "unit": "km/h"}
